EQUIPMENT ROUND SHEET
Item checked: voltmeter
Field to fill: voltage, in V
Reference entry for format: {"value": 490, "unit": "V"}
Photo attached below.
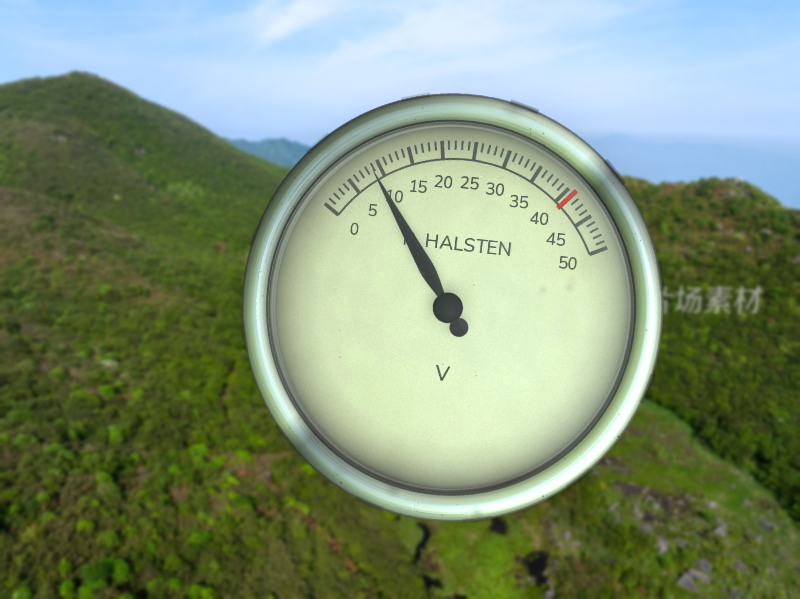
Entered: {"value": 9, "unit": "V"}
